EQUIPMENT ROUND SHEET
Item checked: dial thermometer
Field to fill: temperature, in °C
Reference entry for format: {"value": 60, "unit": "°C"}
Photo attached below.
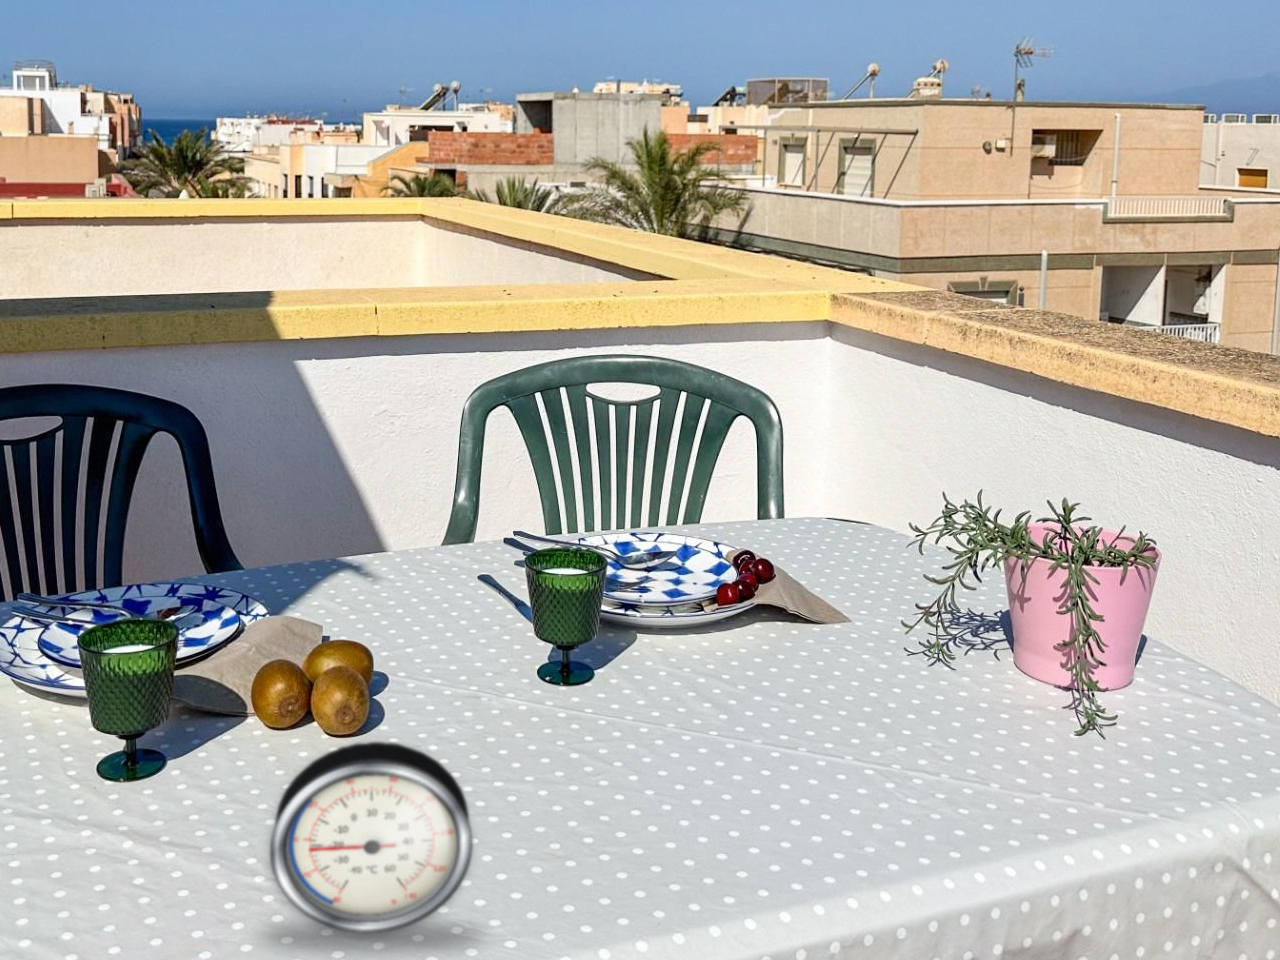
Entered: {"value": -20, "unit": "°C"}
